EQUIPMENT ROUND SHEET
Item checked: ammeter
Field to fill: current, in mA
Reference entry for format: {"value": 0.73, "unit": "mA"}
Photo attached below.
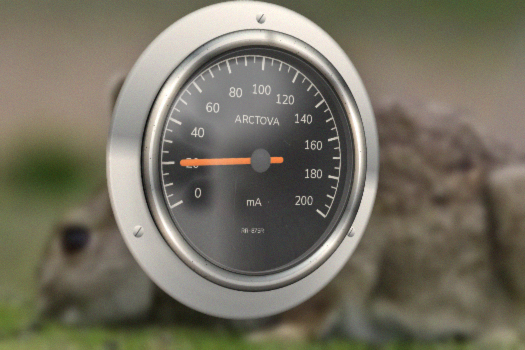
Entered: {"value": 20, "unit": "mA"}
